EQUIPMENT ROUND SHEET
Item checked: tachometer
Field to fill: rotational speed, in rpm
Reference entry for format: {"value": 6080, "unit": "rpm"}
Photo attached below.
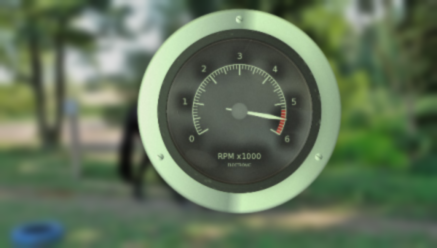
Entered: {"value": 5500, "unit": "rpm"}
